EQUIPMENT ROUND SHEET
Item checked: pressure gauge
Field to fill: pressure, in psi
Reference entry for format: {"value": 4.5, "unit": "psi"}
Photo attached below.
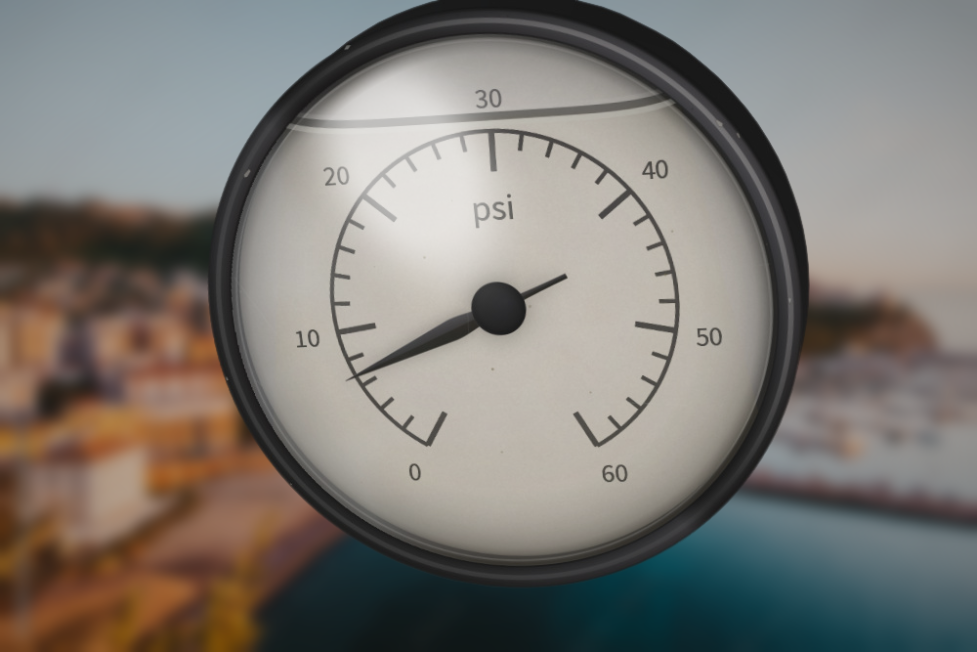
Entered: {"value": 7, "unit": "psi"}
